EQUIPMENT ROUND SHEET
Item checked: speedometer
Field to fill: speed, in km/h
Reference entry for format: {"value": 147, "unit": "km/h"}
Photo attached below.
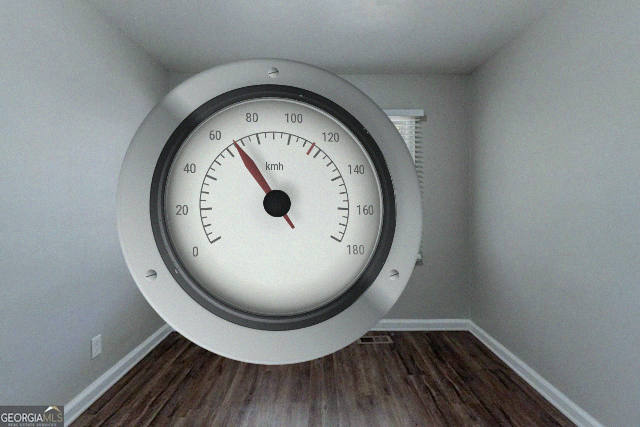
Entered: {"value": 65, "unit": "km/h"}
